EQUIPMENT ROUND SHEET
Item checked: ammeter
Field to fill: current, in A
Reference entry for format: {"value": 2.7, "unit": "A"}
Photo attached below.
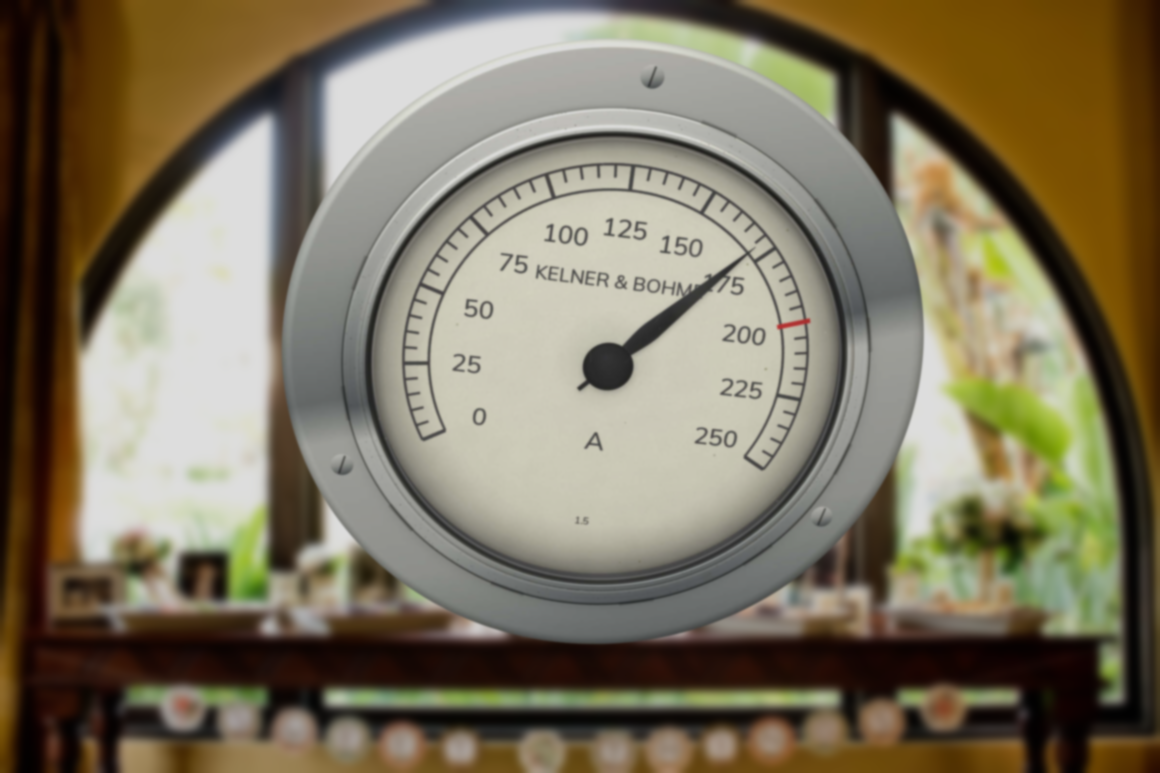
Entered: {"value": 170, "unit": "A"}
